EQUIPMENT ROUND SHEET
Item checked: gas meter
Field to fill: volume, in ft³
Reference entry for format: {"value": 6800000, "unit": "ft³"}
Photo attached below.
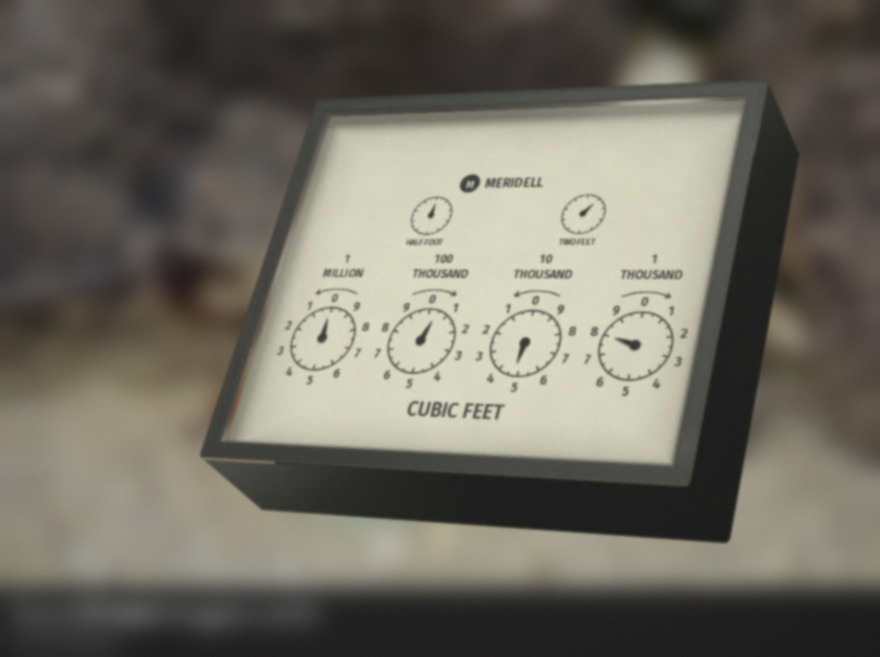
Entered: {"value": 4800, "unit": "ft³"}
